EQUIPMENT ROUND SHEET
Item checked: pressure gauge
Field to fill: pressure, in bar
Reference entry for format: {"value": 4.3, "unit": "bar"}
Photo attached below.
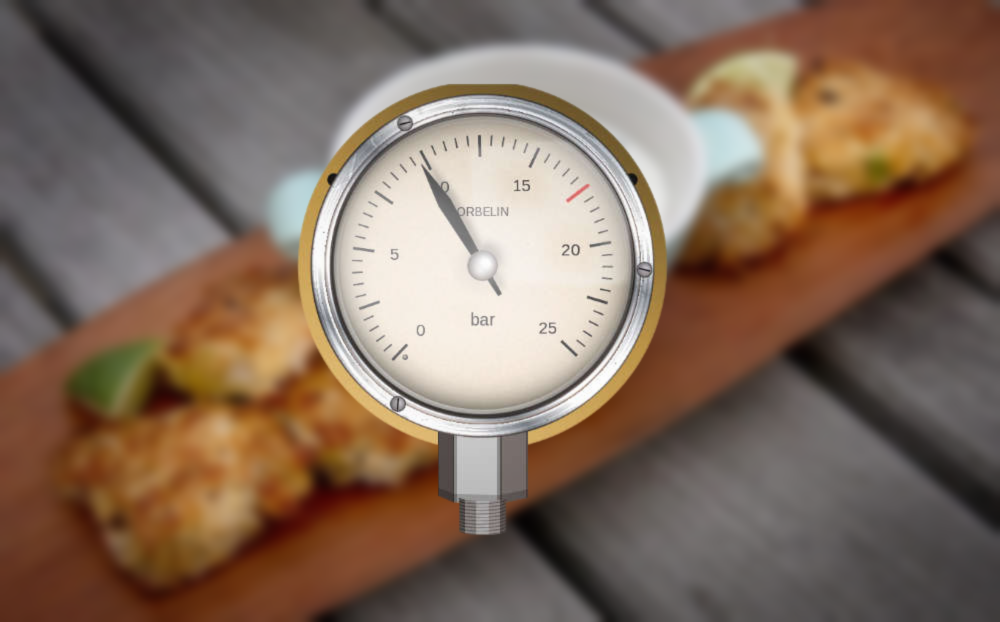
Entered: {"value": 9.75, "unit": "bar"}
